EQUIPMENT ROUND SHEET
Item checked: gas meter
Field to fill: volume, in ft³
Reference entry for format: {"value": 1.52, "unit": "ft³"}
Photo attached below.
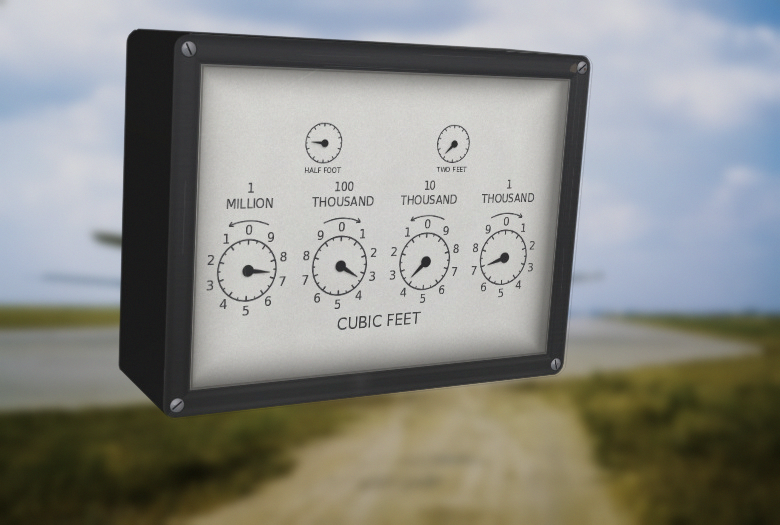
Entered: {"value": 733700, "unit": "ft³"}
